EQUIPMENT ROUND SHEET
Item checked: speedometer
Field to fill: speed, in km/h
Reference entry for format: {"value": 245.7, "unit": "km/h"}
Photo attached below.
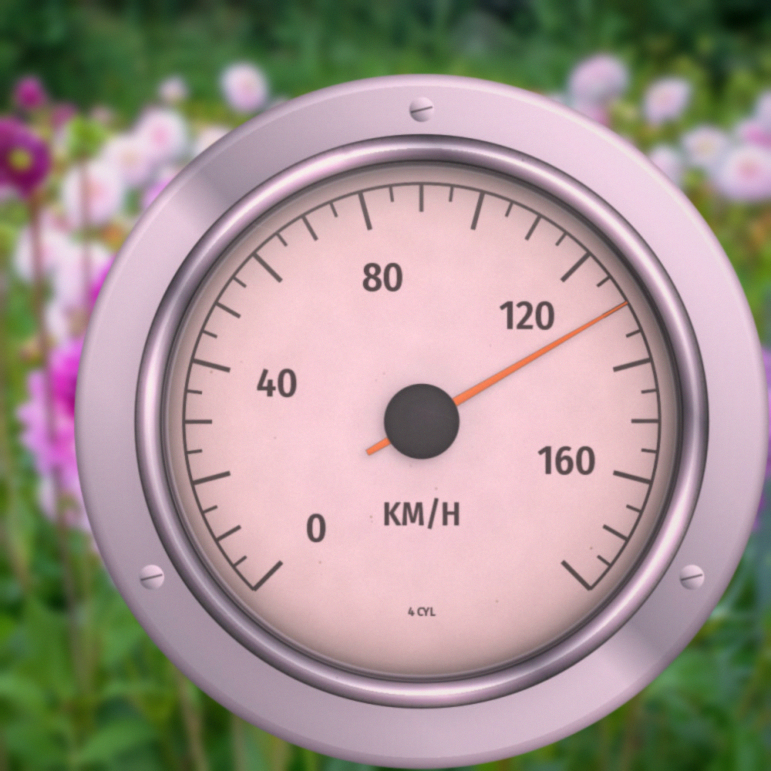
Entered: {"value": 130, "unit": "km/h"}
